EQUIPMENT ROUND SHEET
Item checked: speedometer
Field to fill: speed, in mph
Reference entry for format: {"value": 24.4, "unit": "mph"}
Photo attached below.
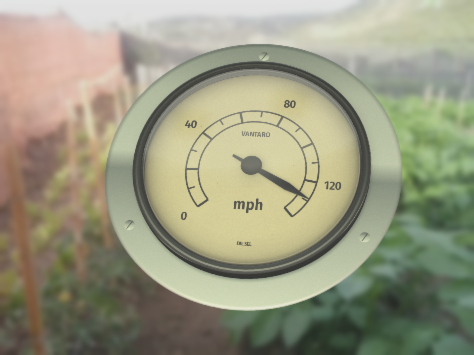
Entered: {"value": 130, "unit": "mph"}
